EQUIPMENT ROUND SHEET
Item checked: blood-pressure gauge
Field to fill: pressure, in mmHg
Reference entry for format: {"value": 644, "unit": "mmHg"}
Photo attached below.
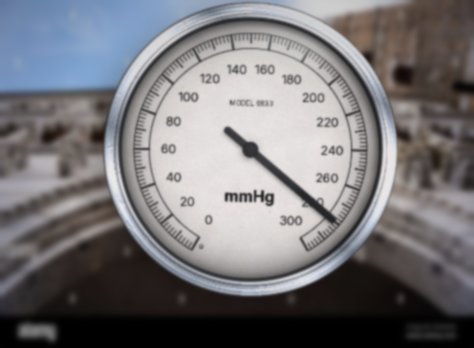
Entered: {"value": 280, "unit": "mmHg"}
